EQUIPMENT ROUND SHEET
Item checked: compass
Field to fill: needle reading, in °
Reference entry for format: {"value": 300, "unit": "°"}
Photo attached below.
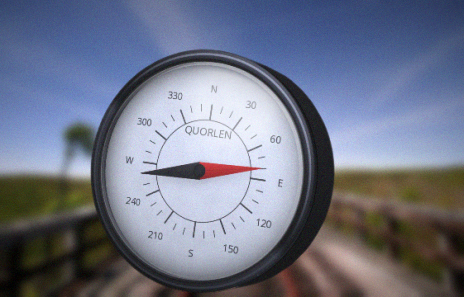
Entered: {"value": 80, "unit": "°"}
